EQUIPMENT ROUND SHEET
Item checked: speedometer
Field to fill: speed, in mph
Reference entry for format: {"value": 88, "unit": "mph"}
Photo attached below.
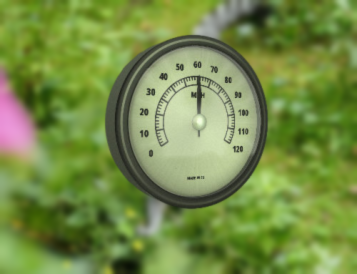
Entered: {"value": 60, "unit": "mph"}
